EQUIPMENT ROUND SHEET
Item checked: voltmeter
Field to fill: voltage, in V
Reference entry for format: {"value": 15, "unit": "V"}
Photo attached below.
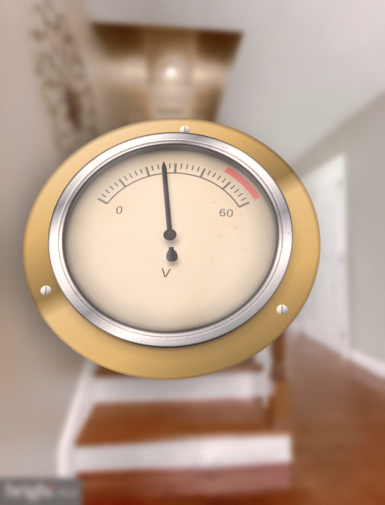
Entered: {"value": 26, "unit": "V"}
